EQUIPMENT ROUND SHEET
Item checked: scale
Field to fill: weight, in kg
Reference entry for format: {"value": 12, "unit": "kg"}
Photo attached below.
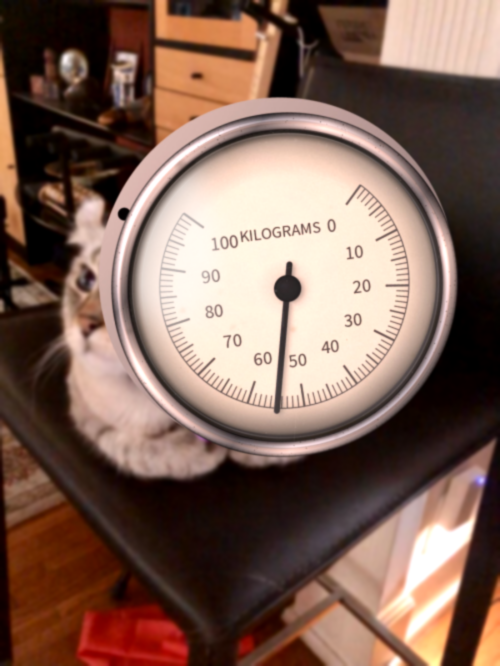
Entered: {"value": 55, "unit": "kg"}
